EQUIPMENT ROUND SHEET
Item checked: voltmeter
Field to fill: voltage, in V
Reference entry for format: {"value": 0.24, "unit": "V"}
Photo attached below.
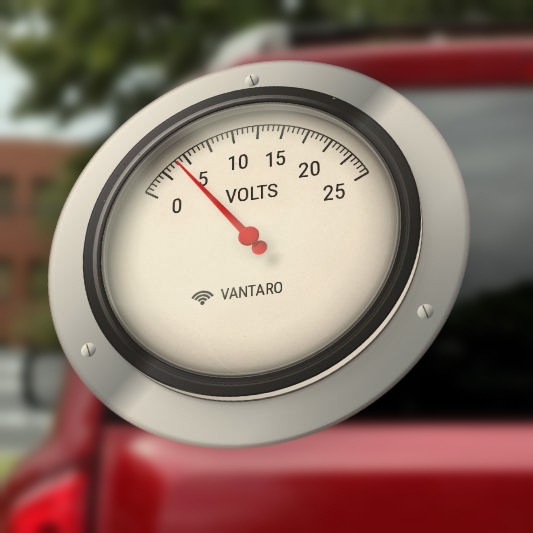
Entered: {"value": 4, "unit": "V"}
